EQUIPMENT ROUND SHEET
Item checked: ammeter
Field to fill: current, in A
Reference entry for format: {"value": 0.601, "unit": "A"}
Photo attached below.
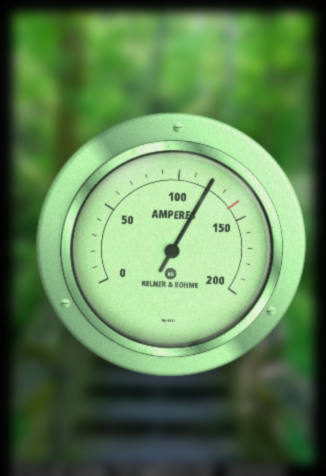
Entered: {"value": 120, "unit": "A"}
